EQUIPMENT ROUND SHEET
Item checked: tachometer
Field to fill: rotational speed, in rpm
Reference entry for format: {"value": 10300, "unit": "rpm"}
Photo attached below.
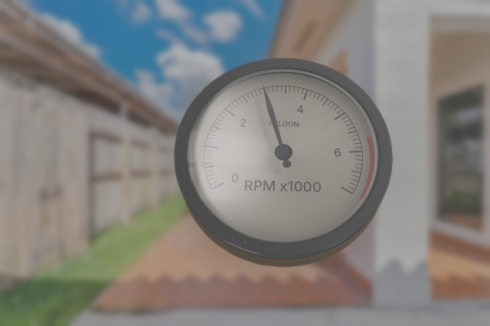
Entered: {"value": 3000, "unit": "rpm"}
